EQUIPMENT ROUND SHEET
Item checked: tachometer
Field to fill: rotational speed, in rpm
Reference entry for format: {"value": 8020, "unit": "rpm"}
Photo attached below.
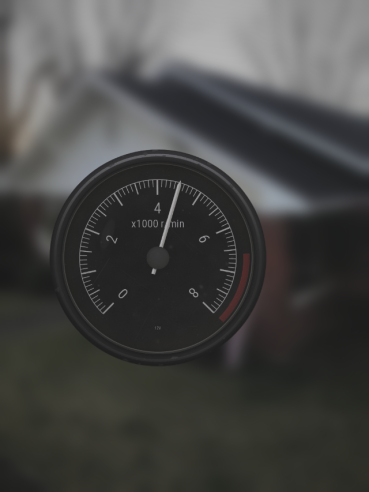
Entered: {"value": 4500, "unit": "rpm"}
